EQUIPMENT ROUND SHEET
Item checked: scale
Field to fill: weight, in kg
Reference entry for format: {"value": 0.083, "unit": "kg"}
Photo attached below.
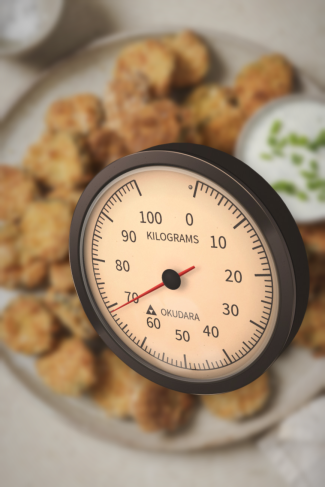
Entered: {"value": 69, "unit": "kg"}
